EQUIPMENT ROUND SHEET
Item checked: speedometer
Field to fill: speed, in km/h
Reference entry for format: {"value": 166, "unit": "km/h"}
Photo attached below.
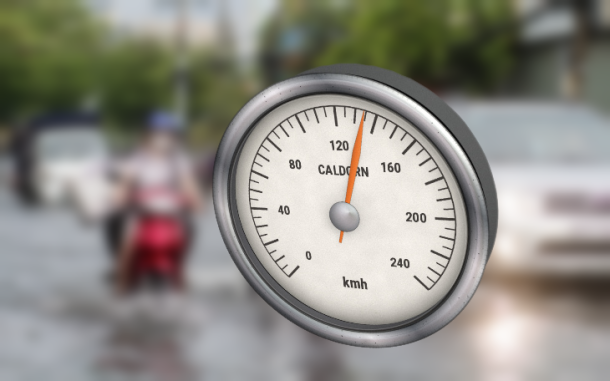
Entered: {"value": 135, "unit": "km/h"}
